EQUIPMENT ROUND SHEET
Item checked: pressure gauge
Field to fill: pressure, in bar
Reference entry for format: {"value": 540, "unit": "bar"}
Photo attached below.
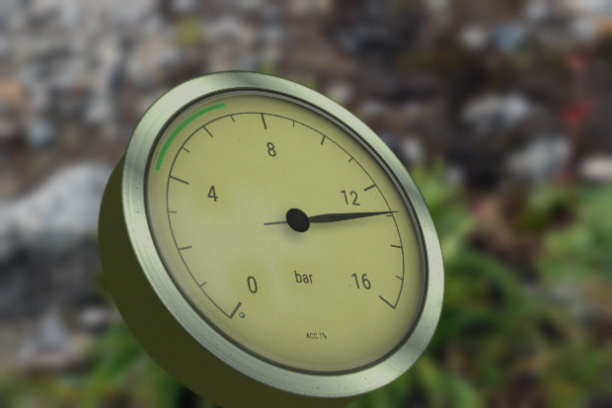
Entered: {"value": 13, "unit": "bar"}
